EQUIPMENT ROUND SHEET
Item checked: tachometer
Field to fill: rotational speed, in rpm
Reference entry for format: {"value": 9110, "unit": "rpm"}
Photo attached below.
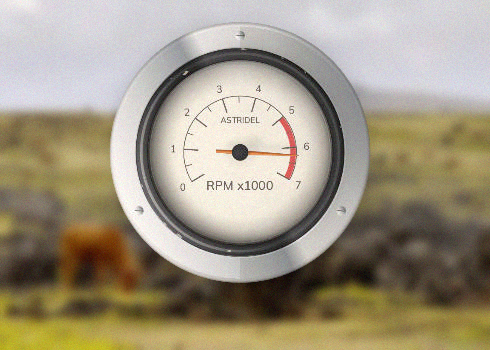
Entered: {"value": 6250, "unit": "rpm"}
